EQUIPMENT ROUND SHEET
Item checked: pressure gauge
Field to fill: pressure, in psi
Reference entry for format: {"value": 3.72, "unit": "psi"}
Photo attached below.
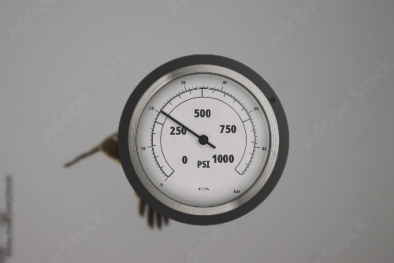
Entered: {"value": 300, "unit": "psi"}
